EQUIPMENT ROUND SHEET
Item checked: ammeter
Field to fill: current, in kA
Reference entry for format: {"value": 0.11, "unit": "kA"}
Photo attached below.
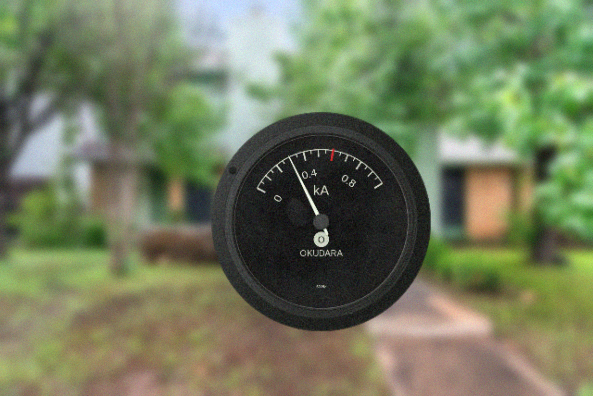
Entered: {"value": 0.3, "unit": "kA"}
